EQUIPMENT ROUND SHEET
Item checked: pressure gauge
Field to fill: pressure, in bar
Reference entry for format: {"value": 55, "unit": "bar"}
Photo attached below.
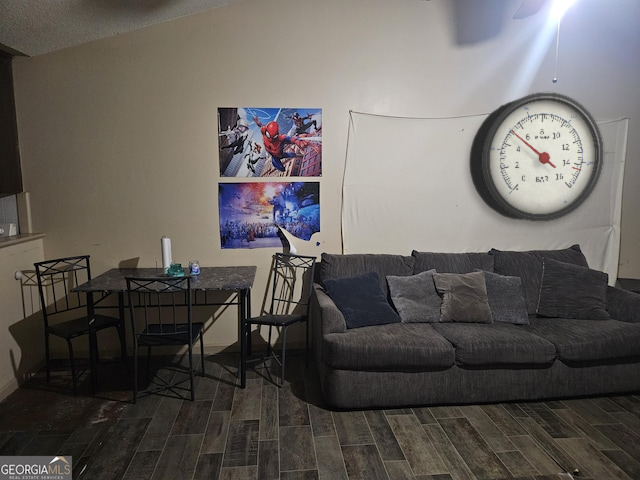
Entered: {"value": 5, "unit": "bar"}
